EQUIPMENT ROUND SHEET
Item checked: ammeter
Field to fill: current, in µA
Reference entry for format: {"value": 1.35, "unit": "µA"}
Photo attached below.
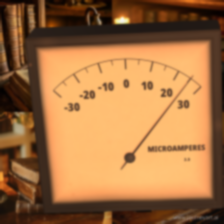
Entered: {"value": 25, "unit": "µA"}
